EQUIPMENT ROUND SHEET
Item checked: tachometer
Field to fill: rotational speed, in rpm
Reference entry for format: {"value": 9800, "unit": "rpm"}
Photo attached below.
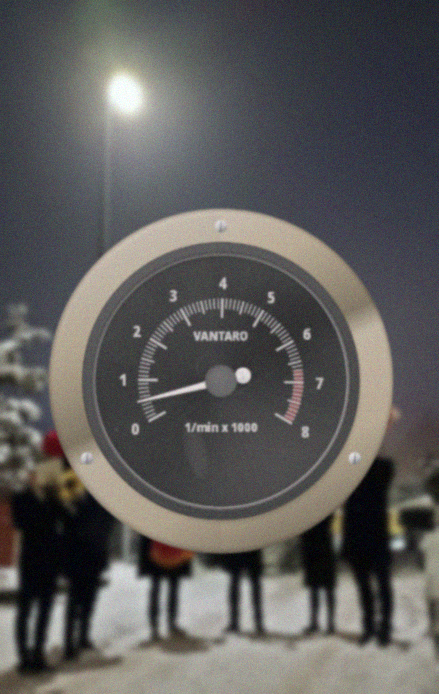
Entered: {"value": 500, "unit": "rpm"}
